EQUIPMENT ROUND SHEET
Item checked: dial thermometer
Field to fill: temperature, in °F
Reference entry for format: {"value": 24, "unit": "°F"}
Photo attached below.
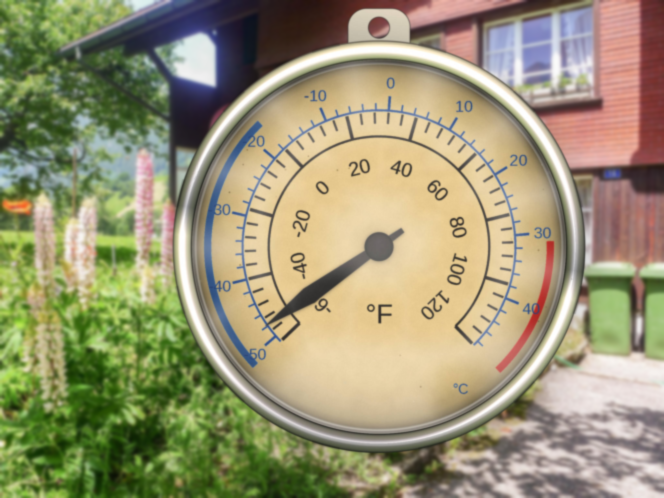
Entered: {"value": -54, "unit": "°F"}
